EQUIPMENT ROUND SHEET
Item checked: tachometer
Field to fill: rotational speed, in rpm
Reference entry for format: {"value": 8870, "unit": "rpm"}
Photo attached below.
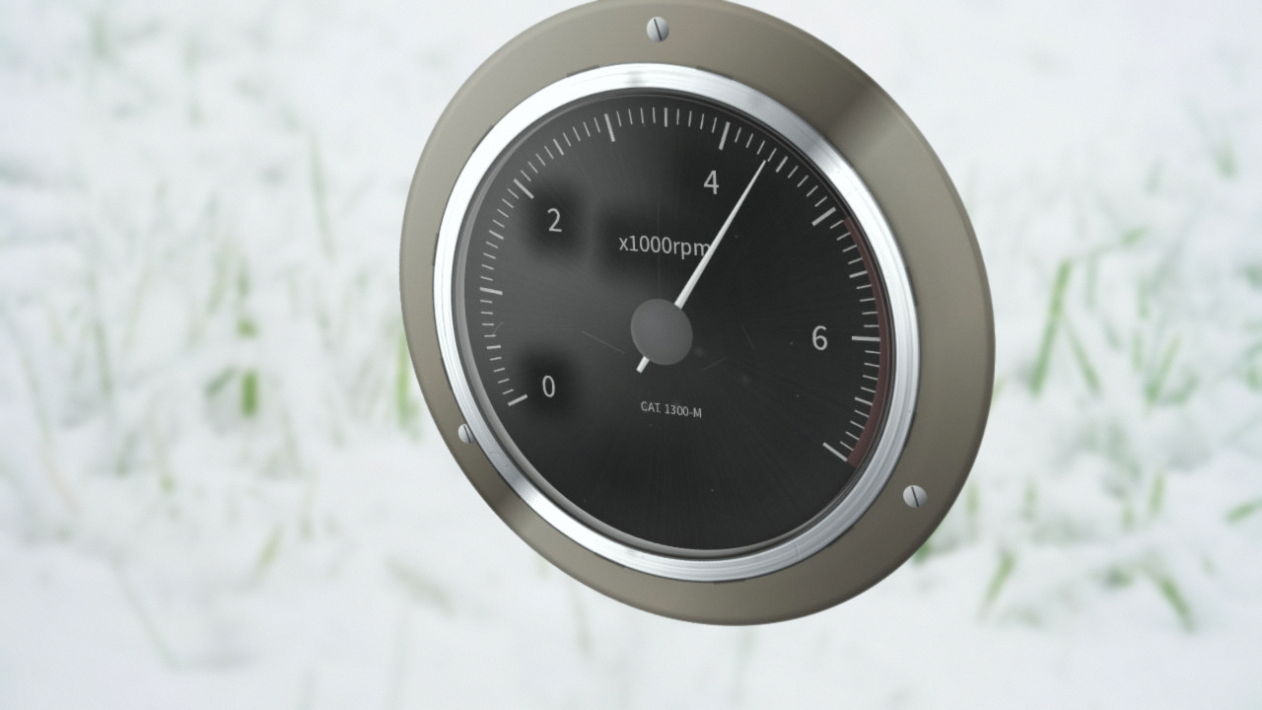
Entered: {"value": 4400, "unit": "rpm"}
